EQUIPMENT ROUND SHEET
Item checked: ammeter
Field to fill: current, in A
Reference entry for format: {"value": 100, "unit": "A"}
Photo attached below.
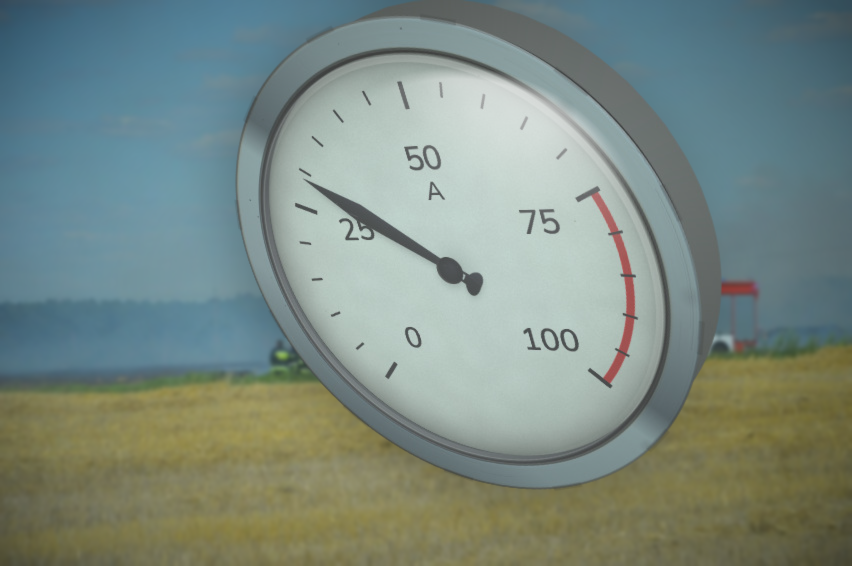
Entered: {"value": 30, "unit": "A"}
